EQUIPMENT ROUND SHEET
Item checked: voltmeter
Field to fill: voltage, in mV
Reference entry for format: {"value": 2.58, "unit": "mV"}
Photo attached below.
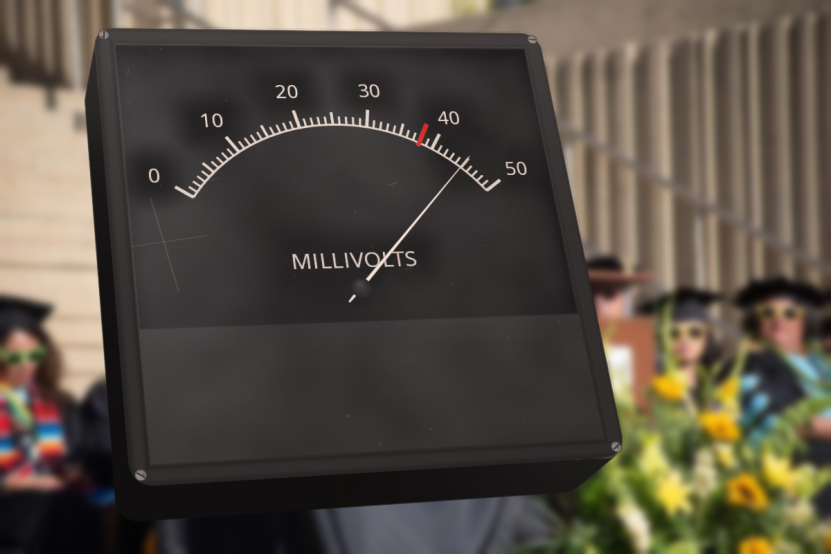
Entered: {"value": 45, "unit": "mV"}
